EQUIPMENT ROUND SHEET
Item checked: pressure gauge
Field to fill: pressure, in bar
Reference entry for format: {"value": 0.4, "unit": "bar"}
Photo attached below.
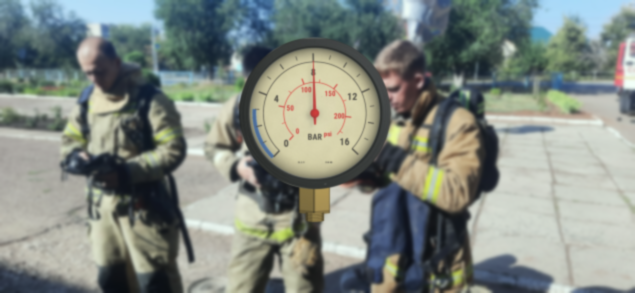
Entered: {"value": 8, "unit": "bar"}
